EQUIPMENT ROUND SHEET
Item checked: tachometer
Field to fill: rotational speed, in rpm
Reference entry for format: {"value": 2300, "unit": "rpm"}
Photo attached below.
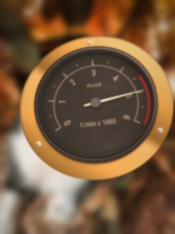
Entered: {"value": 5000, "unit": "rpm"}
